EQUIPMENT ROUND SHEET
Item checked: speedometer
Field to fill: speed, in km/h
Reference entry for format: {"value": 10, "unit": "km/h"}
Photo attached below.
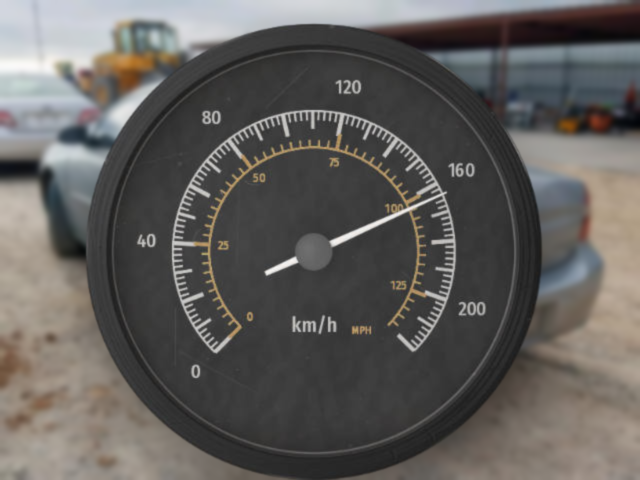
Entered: {"value": 164, "unit": "km/h"}
